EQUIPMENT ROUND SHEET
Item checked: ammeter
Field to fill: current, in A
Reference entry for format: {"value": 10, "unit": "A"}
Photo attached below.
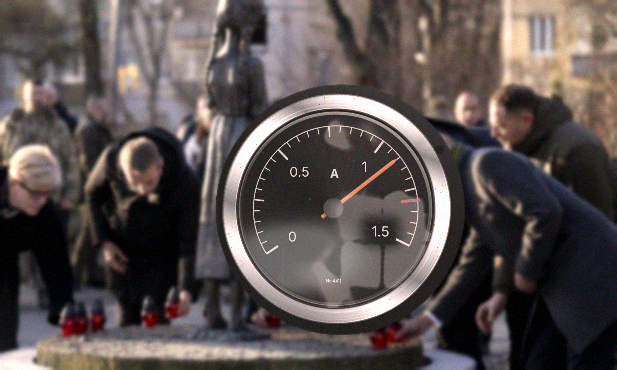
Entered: {"value": 1.1, "unit": "A"}
